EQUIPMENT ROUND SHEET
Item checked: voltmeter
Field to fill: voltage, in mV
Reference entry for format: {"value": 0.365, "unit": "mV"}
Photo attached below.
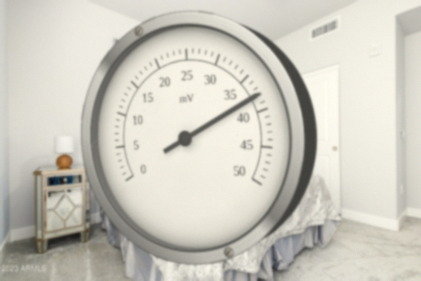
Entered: {"value": 38, "unit": "mV"}
